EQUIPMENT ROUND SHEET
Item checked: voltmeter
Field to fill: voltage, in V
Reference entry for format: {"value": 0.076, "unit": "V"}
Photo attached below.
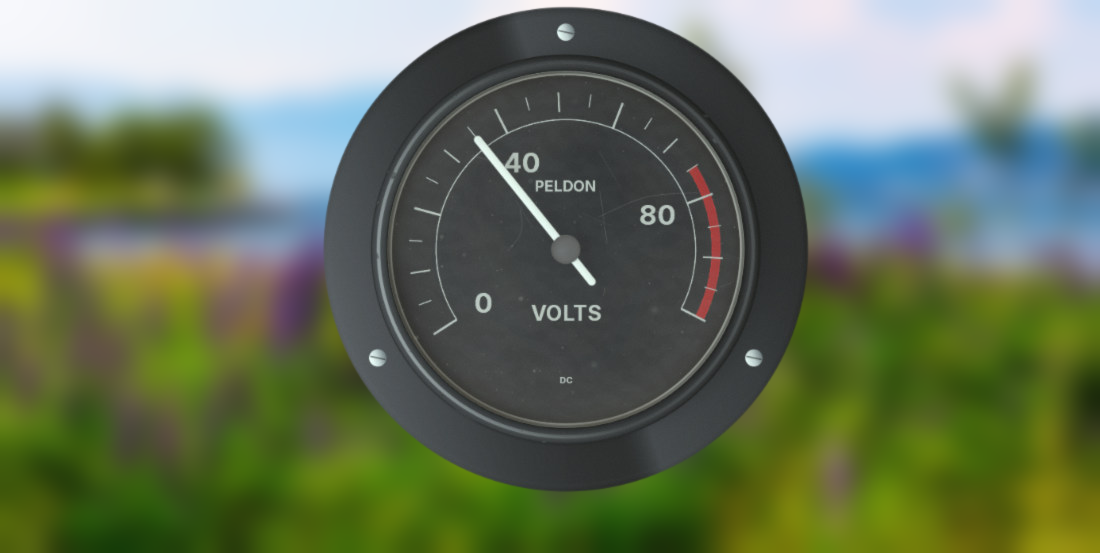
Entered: {"value": 35, "unit": "V"}
